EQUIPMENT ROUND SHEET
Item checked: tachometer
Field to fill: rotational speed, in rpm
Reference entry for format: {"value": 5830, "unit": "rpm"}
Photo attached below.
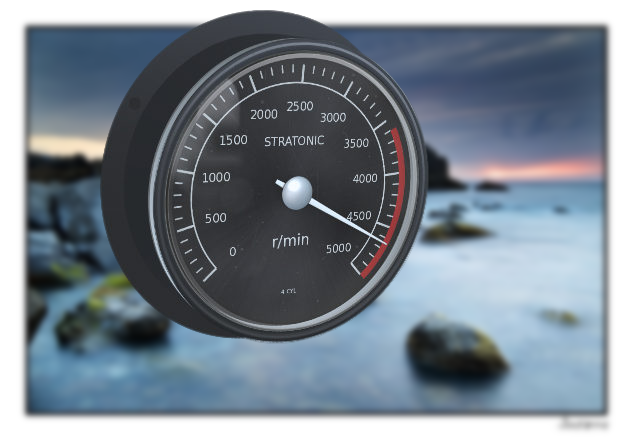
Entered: {"value": 4650, "unit": "rpm"}
